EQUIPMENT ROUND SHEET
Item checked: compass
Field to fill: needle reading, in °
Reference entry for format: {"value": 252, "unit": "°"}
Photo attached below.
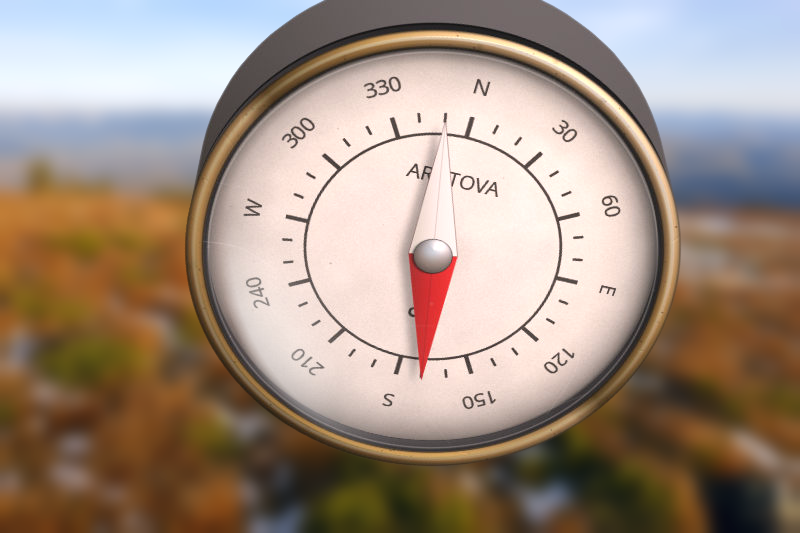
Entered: {"value": 170, "unit": "°"}
